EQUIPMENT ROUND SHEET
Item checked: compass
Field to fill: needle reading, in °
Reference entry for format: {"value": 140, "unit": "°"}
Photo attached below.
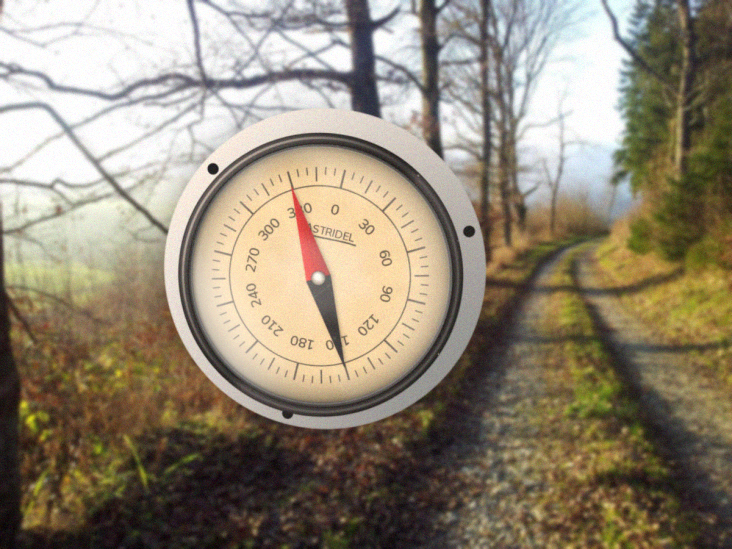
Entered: {"value": 330, "unit": "°"}
